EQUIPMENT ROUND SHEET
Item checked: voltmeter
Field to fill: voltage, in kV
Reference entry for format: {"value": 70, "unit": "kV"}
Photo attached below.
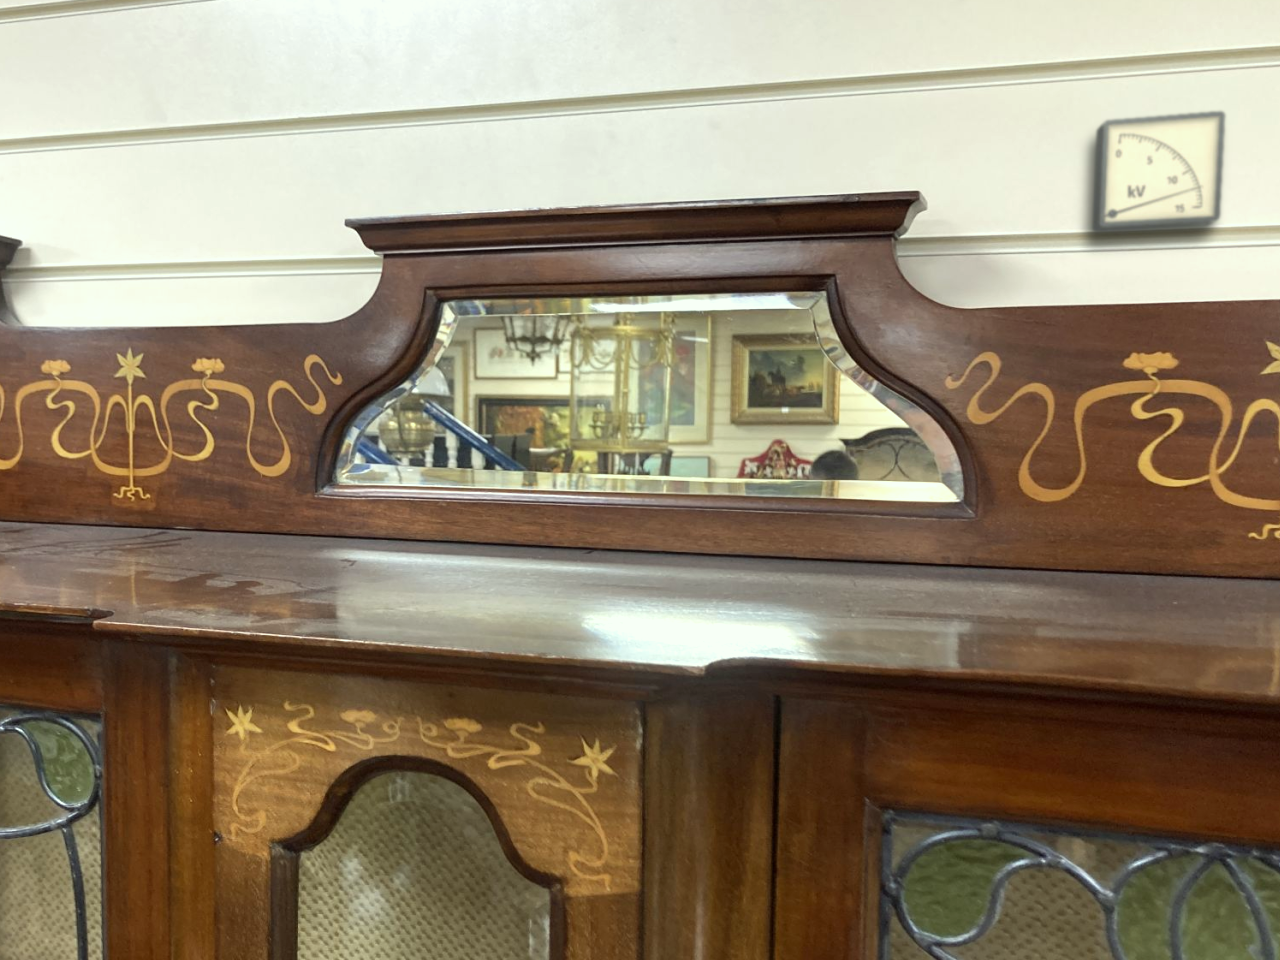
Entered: {"value": 12.5, "unit": "kV"}
